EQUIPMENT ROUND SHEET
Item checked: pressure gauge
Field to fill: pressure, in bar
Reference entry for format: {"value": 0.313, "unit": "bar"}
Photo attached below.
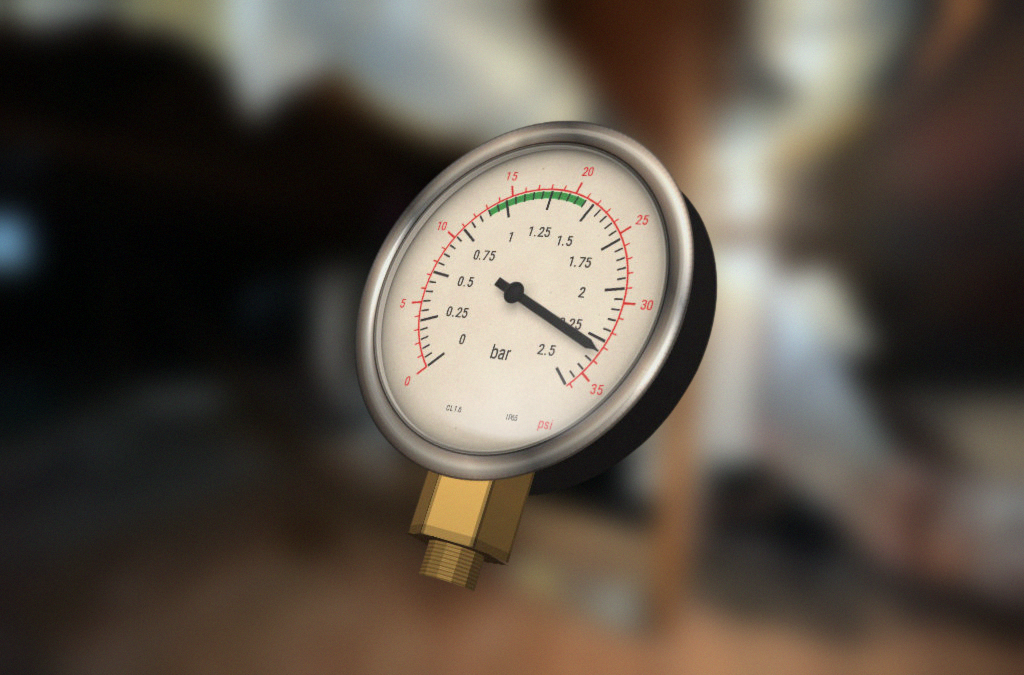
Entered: {"value": 2.3, "unit": "bar"}
